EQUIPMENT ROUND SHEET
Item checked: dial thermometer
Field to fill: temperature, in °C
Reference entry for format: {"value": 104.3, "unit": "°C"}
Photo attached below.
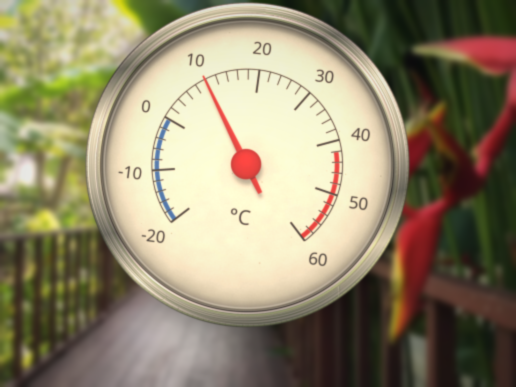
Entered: {"value": 10, "unit": "°C"}
